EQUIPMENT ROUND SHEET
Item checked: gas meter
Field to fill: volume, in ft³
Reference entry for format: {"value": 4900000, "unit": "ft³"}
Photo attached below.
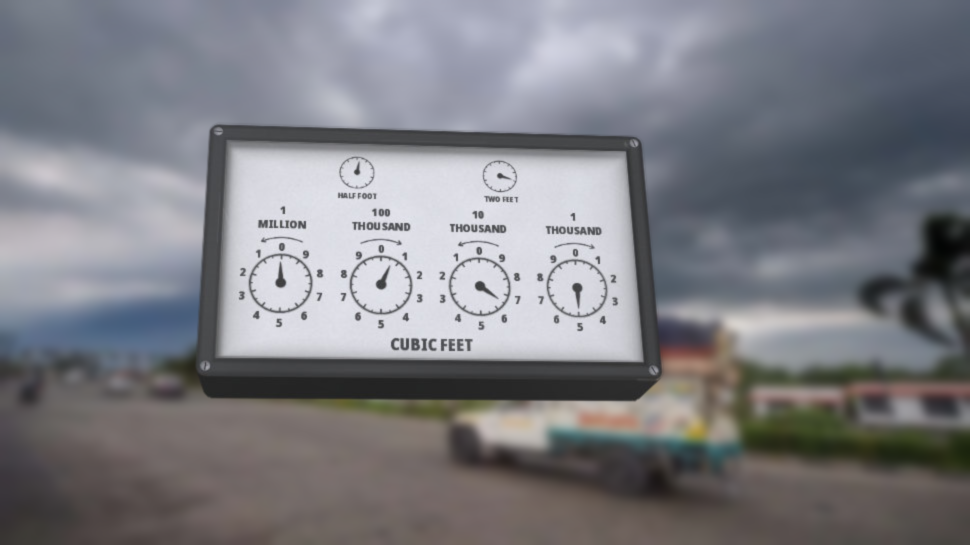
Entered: {"value": 6500, "unit": "ft³"}
